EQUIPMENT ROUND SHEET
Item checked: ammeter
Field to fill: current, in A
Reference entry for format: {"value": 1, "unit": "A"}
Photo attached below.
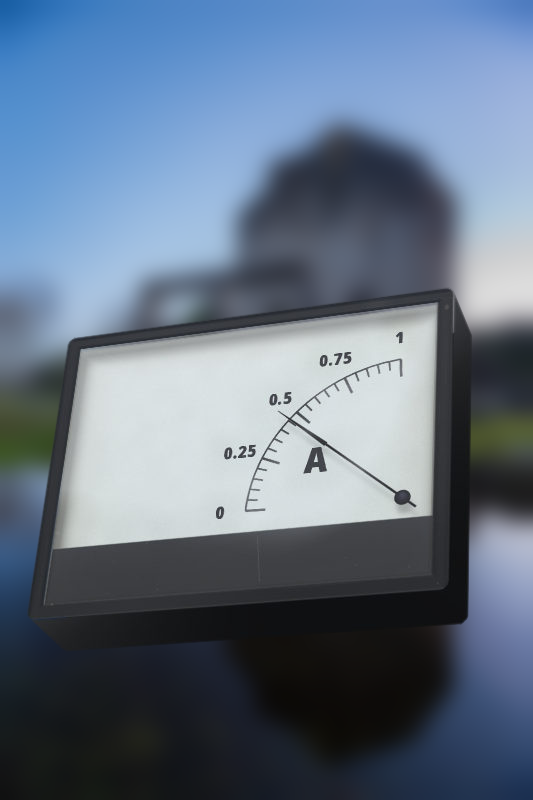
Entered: {"value": 0.45, "unit": "A"}
